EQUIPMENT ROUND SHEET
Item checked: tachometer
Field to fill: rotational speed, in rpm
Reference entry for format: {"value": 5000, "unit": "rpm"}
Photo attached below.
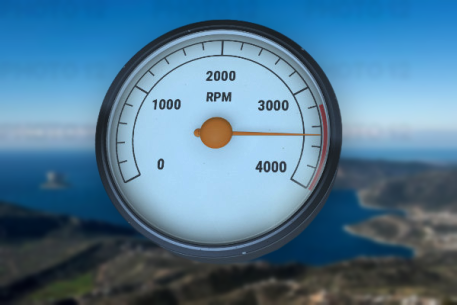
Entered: {"value": 3500, "unit": "rpm"}
